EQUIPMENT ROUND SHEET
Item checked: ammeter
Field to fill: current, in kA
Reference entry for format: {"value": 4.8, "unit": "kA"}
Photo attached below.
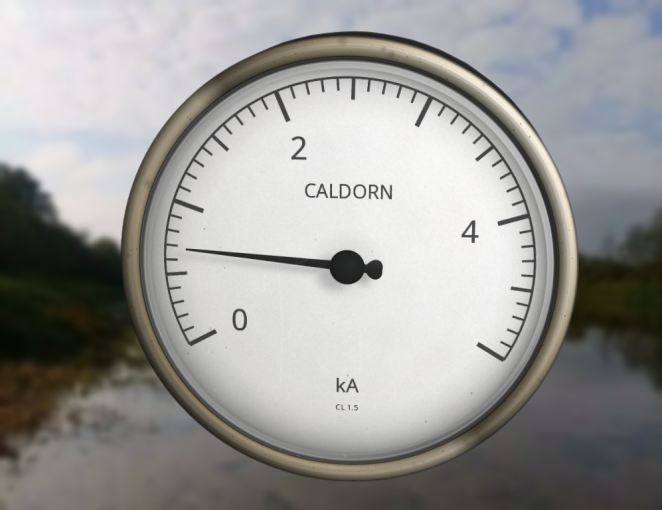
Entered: {"value": 0.7, "unit": "kA"}
